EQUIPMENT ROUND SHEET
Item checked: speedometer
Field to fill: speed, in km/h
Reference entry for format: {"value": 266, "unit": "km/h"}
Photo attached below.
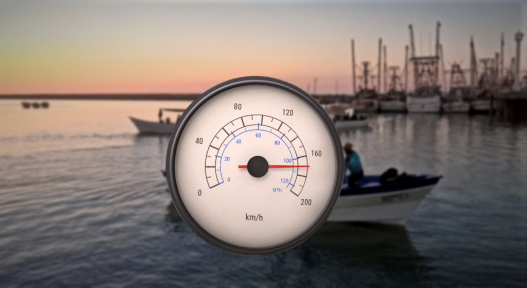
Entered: {"value": 170, "unit": "km/h"}
